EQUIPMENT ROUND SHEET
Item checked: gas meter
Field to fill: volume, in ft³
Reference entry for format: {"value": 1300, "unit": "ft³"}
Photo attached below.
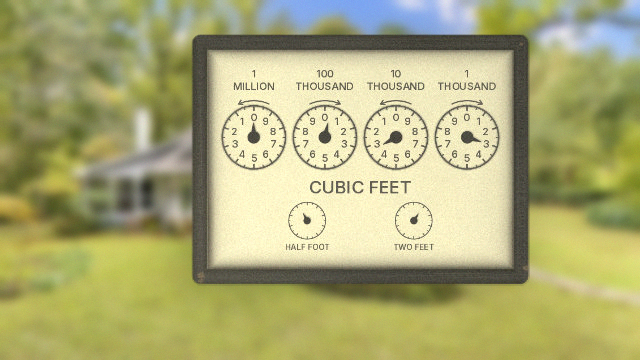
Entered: {"value": 3300, "unit": "ft³"}
